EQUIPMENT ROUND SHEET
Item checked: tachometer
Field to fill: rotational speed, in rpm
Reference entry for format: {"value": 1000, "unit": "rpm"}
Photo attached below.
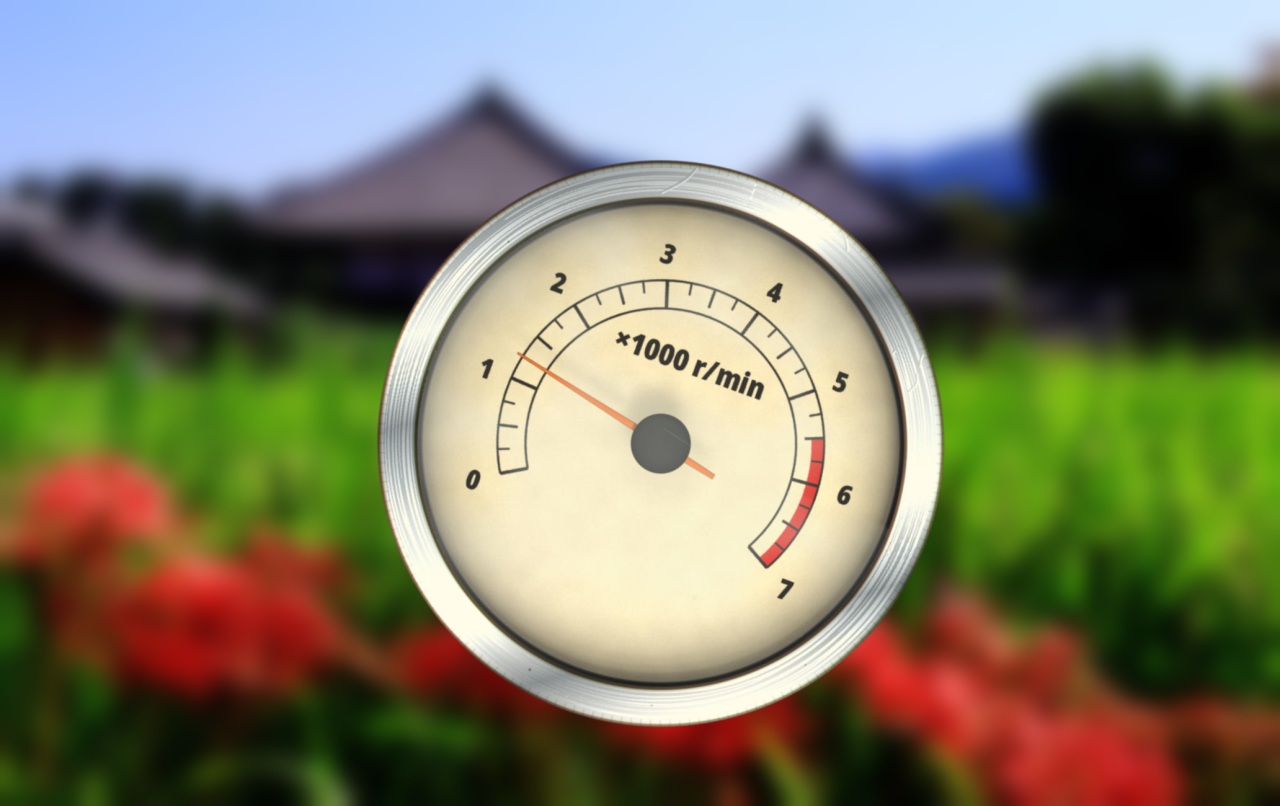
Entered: {"value": 1250, "unit": "rpm"}
